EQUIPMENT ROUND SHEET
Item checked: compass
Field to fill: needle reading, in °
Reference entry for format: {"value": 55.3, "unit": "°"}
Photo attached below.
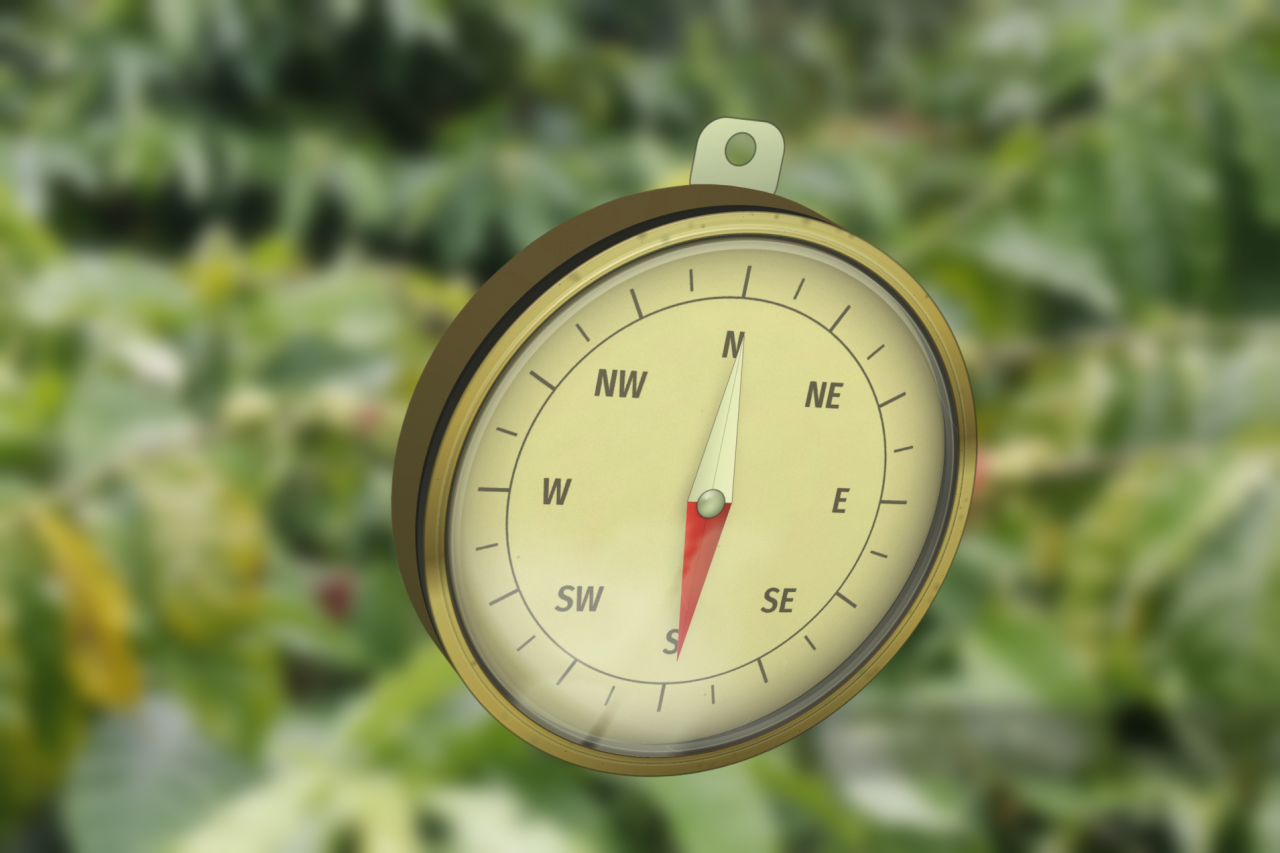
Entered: {"value": 180, "unit": "°"}
